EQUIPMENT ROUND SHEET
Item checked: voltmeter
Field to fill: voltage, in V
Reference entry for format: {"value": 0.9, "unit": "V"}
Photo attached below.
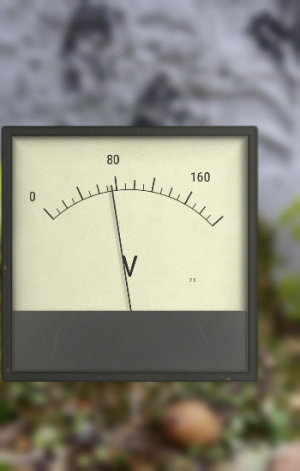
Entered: {"value": 75, "unit": "V"}
